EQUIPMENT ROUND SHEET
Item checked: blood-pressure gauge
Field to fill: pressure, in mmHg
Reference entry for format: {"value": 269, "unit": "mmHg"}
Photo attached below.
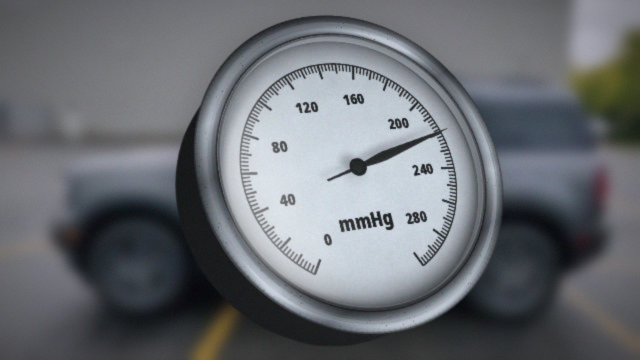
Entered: {"value": 220, "unit": "mmHg"}
